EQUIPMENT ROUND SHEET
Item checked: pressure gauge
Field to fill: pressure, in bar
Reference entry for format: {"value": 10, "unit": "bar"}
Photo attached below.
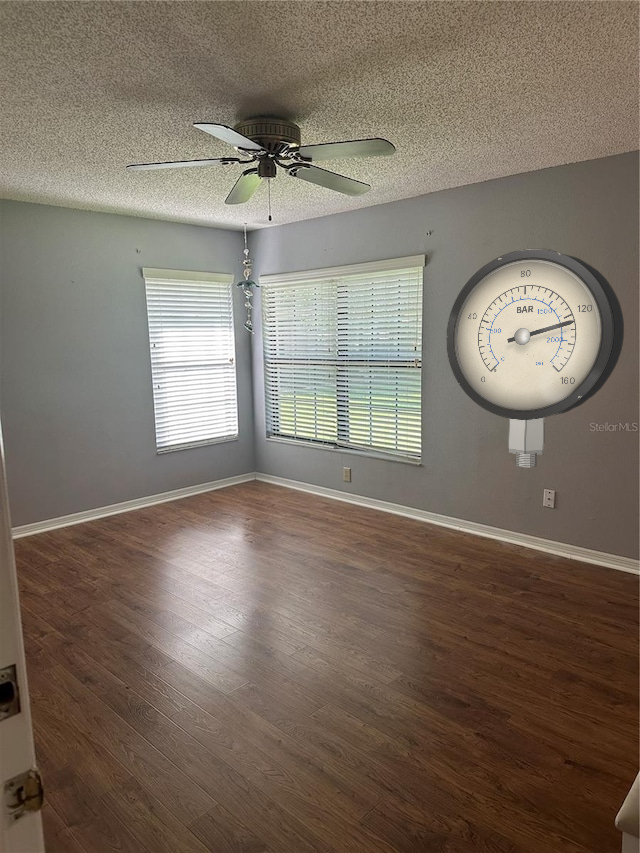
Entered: {"value": 125, "unit": "bar"}
